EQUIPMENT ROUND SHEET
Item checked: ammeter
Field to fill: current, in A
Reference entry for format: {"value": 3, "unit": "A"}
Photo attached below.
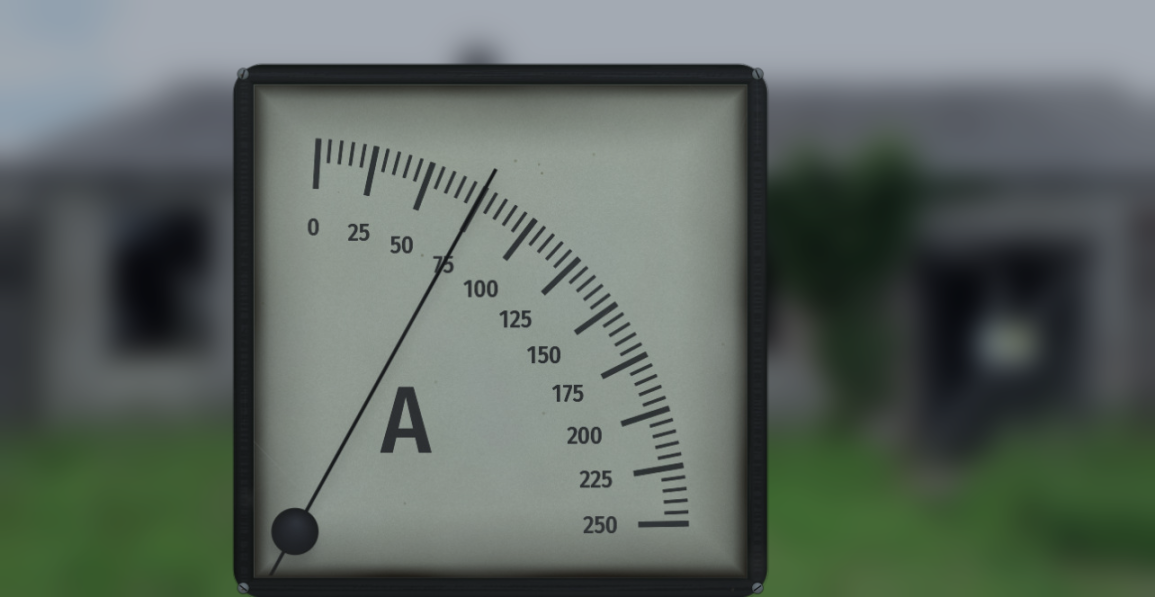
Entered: {"value": 75, "unit": "A"}
